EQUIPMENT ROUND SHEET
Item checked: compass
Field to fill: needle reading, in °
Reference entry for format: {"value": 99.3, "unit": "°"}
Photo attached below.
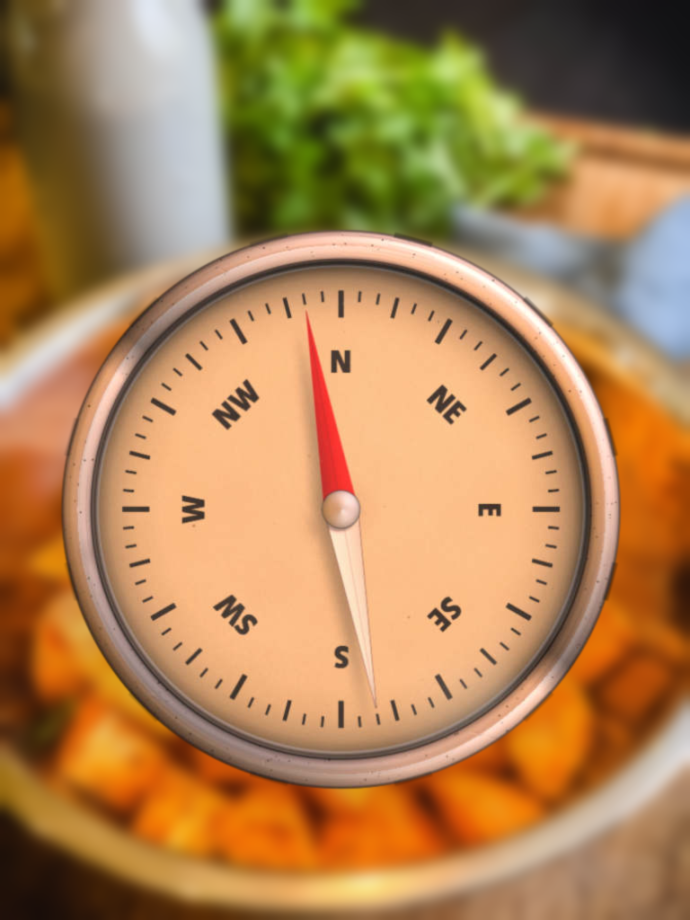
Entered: {"value": 350, "unit": "°"}
